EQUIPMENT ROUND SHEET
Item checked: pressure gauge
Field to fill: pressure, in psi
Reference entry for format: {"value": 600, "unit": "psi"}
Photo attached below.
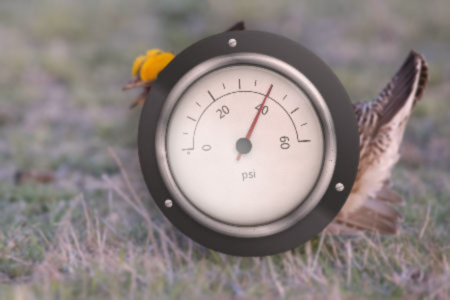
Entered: {"value": 40, "unit": "psi"}
